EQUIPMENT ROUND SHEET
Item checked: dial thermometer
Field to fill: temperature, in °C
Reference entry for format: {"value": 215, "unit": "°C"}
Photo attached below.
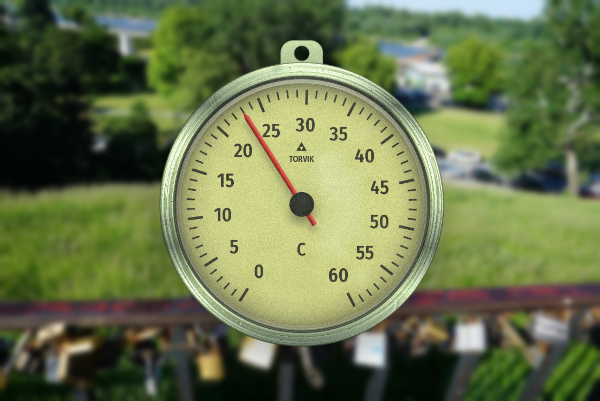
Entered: {"value": 23, "unit": "°C"}
